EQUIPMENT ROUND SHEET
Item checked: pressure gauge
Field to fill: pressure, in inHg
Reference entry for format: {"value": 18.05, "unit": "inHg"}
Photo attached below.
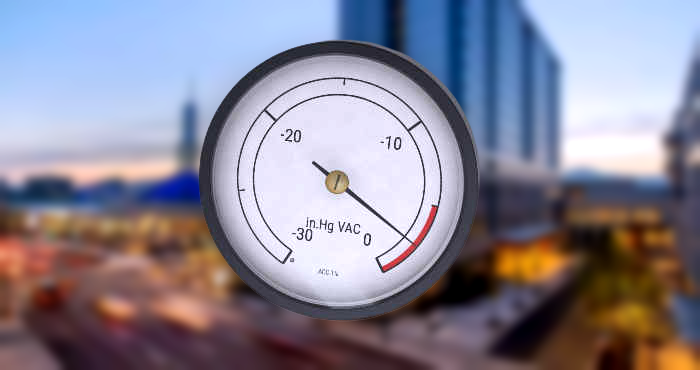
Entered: {"value": -2.5, "unit": "inHg"}
